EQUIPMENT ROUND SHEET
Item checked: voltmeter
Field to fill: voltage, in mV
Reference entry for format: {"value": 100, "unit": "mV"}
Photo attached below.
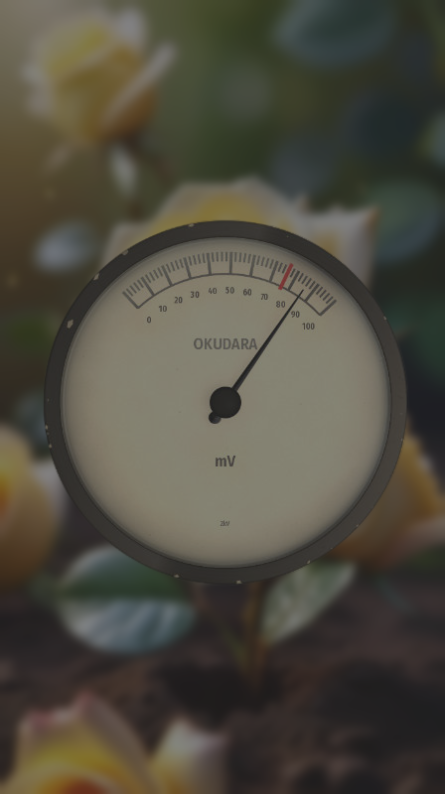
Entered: {"value": 86, "unit": "mV"}
